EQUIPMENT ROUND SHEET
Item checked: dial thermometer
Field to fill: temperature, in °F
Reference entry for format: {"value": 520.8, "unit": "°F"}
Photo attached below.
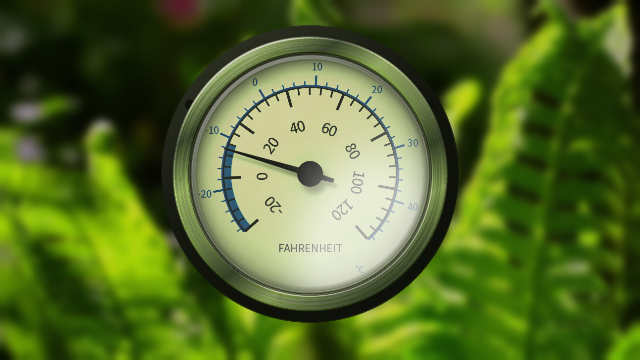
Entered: {"value": 10, "unit": "°F"}
